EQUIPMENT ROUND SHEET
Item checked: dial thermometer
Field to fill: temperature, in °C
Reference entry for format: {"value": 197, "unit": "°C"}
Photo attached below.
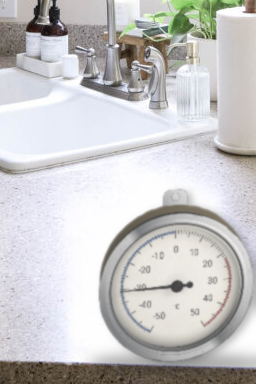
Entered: {"value": -30, "unit": "°C"}
